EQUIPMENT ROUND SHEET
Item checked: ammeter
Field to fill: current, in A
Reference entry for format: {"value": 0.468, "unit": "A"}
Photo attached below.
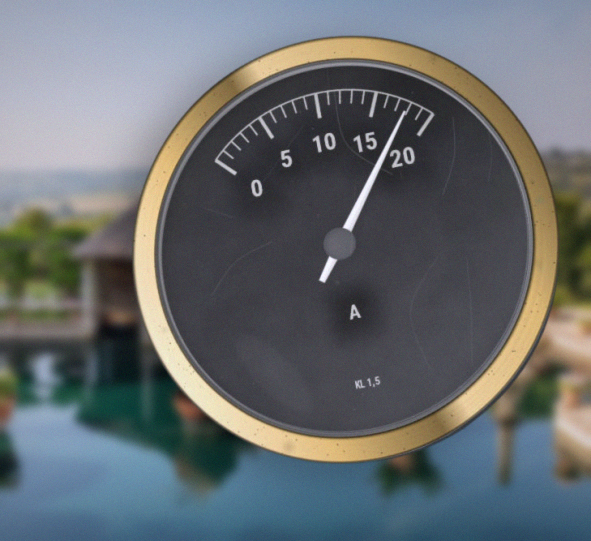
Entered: {"value": 18, "unit": "A"}
